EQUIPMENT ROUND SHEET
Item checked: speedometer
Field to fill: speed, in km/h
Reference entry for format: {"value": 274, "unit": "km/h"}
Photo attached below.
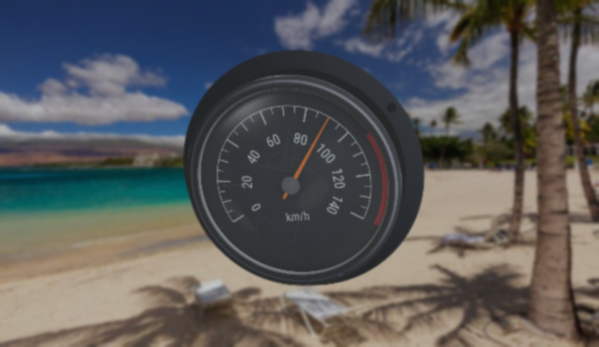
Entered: {"value": 90, "unit": "km/h"}
